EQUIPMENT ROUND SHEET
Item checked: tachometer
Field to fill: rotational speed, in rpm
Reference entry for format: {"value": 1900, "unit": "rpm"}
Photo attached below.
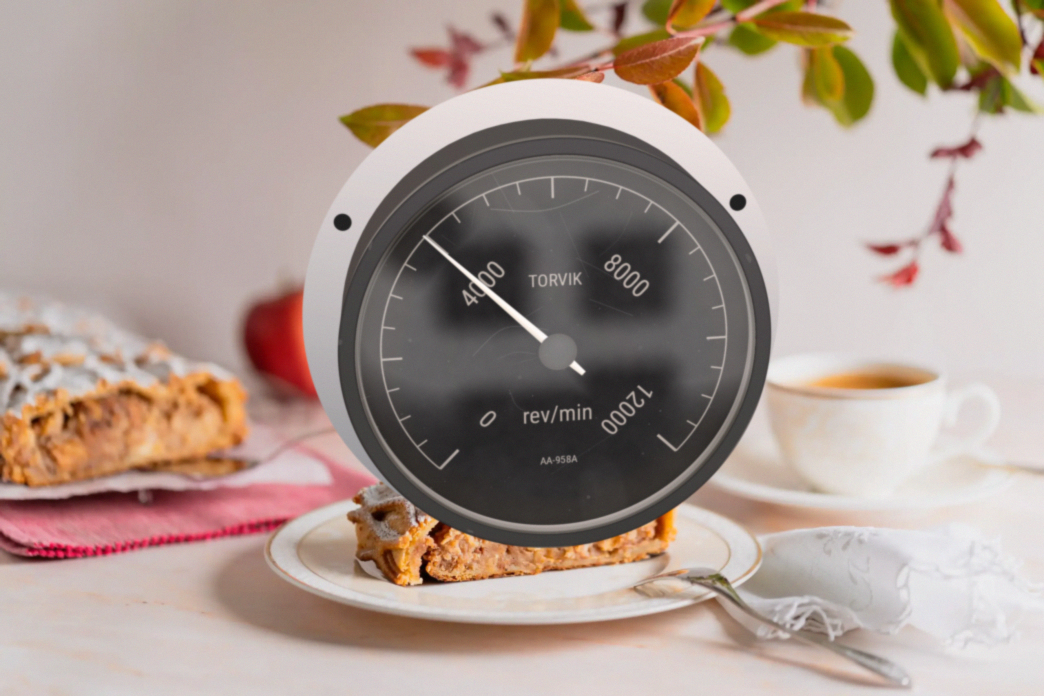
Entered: {"value": 4000, "unit": "rpm"}
